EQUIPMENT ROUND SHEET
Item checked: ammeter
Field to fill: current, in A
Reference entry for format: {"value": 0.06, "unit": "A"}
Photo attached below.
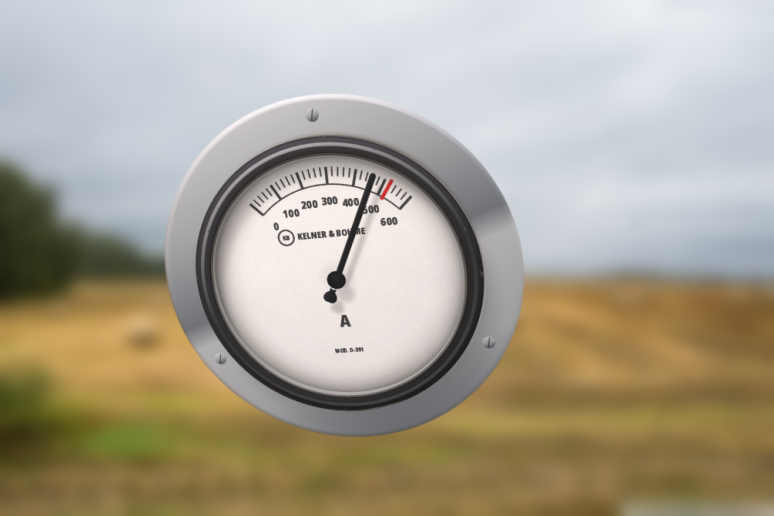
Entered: {"value": 460, "unit": "A"}
